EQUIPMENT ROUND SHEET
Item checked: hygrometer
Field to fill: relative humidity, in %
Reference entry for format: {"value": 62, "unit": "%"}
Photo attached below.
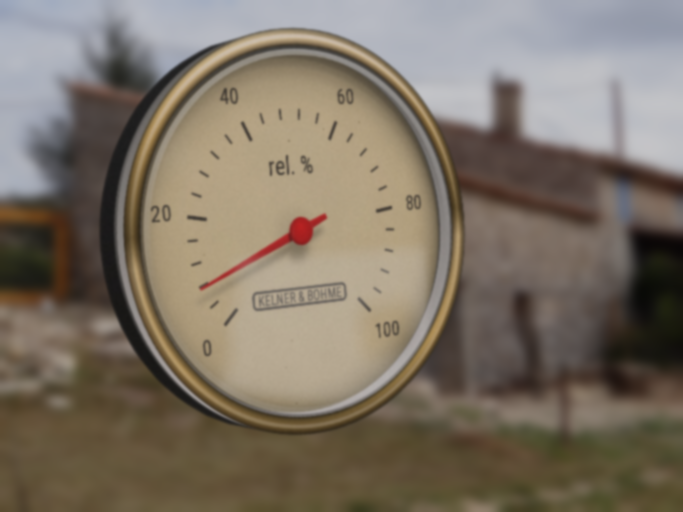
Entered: {"value": 8, "unit": "%"}
